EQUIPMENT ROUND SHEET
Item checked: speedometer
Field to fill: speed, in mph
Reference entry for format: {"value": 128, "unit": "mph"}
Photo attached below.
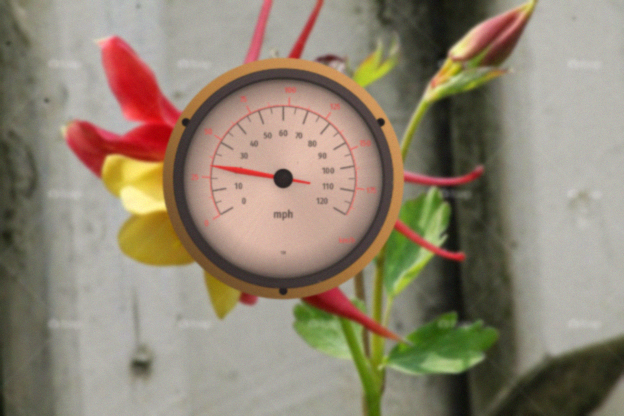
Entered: {"value": 20, "unit": "mph"}
